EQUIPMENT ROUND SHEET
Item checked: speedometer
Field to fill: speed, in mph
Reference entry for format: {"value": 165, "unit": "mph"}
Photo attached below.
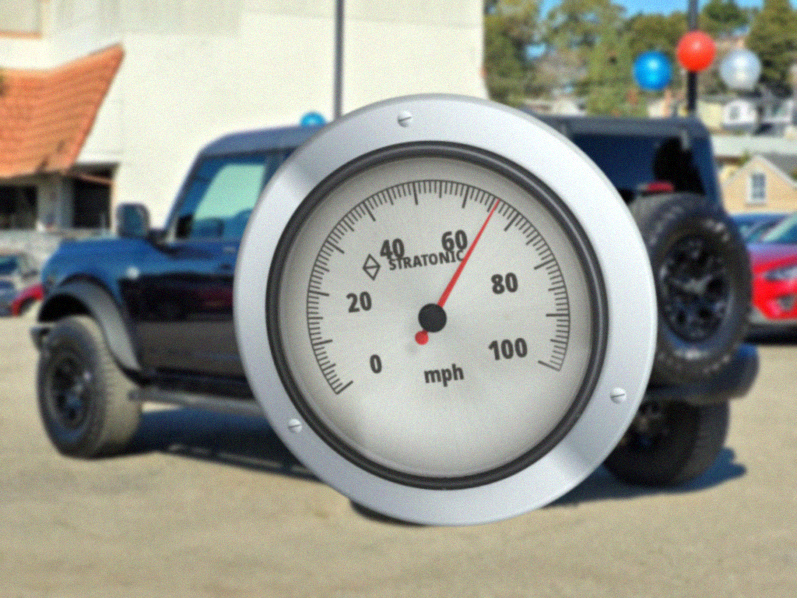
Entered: {"value": 66, "unit": "mph"}
